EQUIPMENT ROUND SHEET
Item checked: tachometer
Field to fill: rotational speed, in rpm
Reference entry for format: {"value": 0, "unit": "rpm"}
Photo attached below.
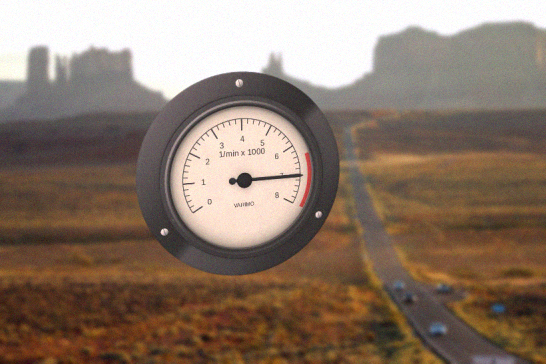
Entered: {"value": 7000, "unit": "rpm"}
